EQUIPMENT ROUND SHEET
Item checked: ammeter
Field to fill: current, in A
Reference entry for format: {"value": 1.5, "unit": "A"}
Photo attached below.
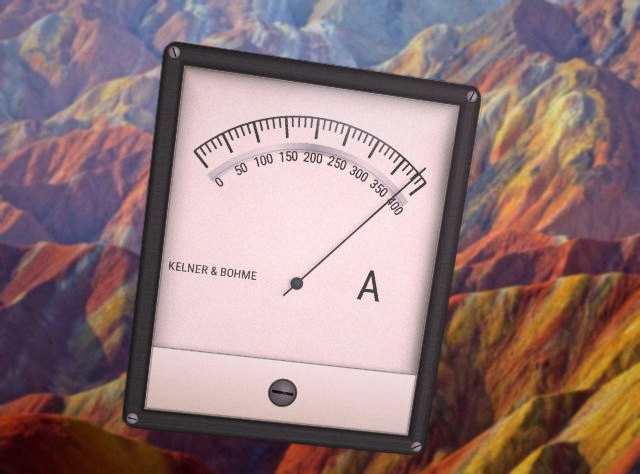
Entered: {"value": 380, "unit": "A"}
